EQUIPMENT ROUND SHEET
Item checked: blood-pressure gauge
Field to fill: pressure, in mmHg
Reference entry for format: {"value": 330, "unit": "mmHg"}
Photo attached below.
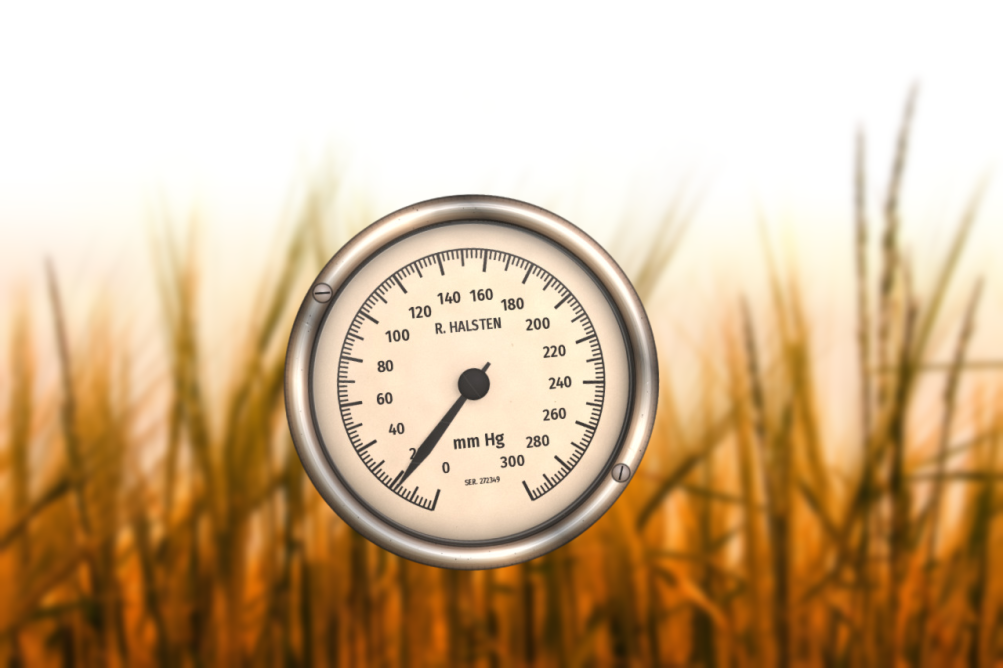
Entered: {"value": 18, "unit": "mmHg"}
